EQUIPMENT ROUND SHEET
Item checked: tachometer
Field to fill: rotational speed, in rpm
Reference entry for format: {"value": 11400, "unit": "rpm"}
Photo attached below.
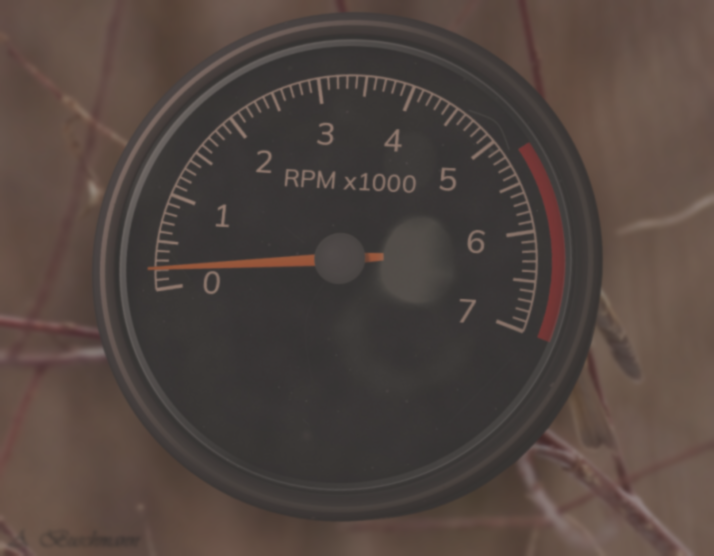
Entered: {"value": 200, "unit": "rpm"}
